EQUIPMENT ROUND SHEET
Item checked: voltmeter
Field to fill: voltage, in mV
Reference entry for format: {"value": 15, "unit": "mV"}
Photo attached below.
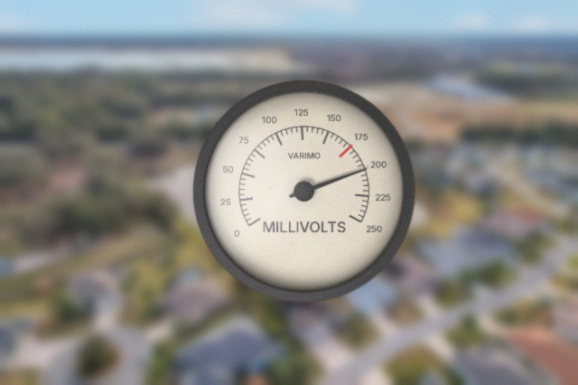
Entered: {"value": 200, "unit": "mV"}
